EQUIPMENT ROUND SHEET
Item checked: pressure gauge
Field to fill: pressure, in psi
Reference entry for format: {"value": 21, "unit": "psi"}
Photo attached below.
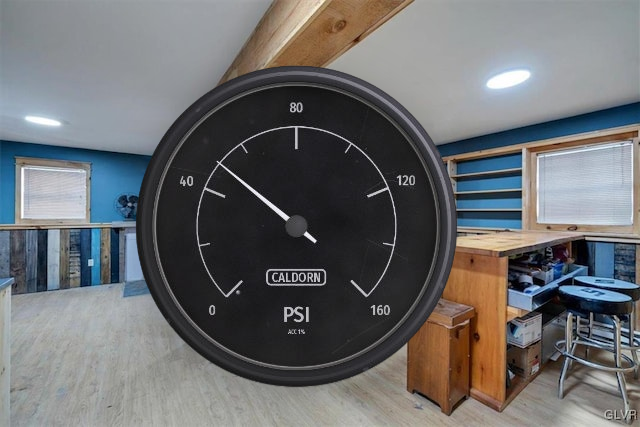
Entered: {"value": 50, "unit": "psi"}
